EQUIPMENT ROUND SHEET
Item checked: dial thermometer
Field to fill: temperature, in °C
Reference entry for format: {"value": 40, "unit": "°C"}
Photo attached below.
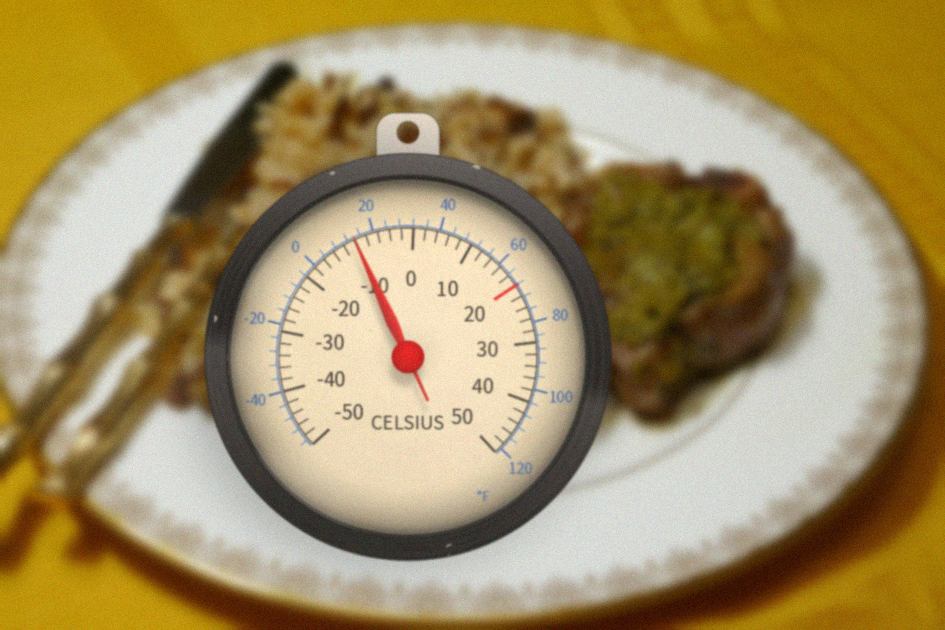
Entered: {"value": -10, "unit": "°C"}
